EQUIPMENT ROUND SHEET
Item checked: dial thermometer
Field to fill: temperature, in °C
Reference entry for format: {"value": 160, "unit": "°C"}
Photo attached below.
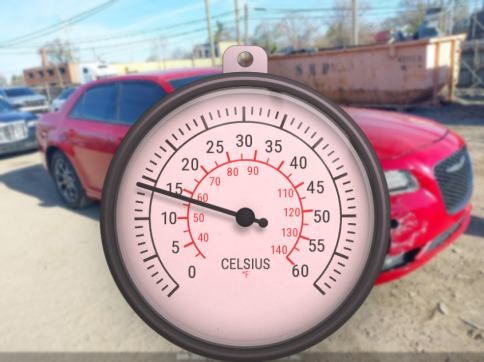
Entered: {"value": 14, "unit": "°C"}
